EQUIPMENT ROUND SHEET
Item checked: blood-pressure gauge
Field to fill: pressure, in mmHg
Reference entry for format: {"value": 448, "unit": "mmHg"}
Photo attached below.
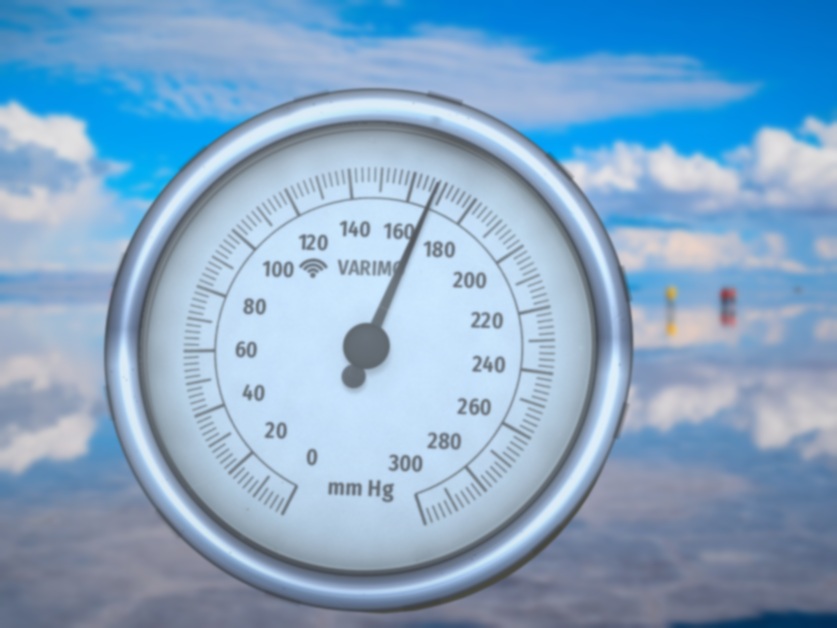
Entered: {"value": 168, "unit": "mmHg"}
